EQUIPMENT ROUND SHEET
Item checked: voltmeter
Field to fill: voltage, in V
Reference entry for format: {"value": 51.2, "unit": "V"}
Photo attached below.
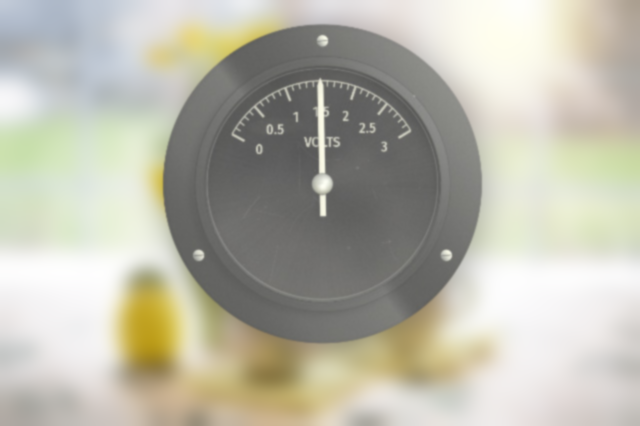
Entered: {"value": 1.5, "unit": "V"}
